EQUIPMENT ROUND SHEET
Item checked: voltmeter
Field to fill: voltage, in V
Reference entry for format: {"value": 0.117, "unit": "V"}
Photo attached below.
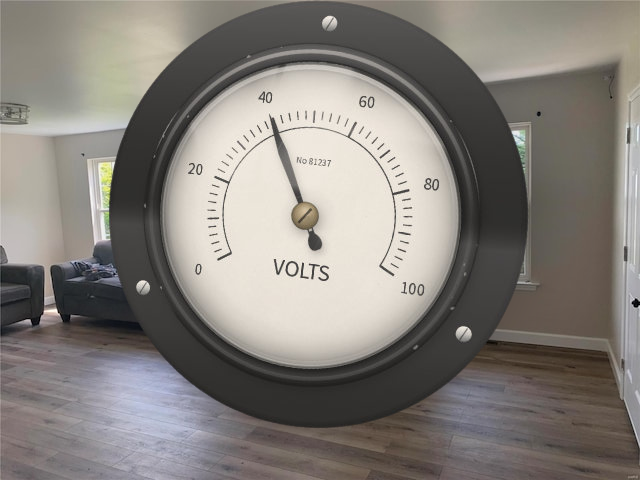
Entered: {"value": 40, "unit": "V"}
